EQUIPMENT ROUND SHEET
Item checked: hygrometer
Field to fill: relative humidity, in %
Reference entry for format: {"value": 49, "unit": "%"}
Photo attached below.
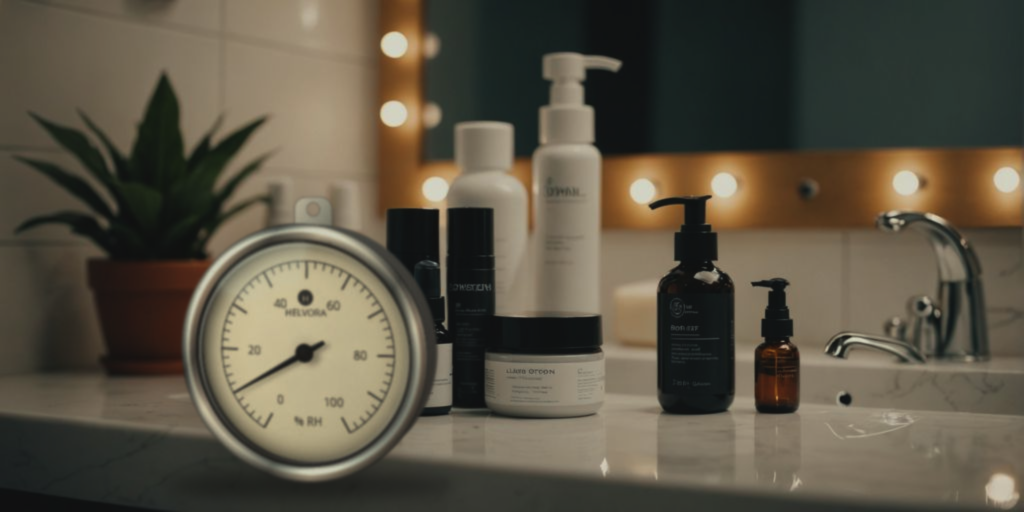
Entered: {"value": 10, "unit": "%"}
